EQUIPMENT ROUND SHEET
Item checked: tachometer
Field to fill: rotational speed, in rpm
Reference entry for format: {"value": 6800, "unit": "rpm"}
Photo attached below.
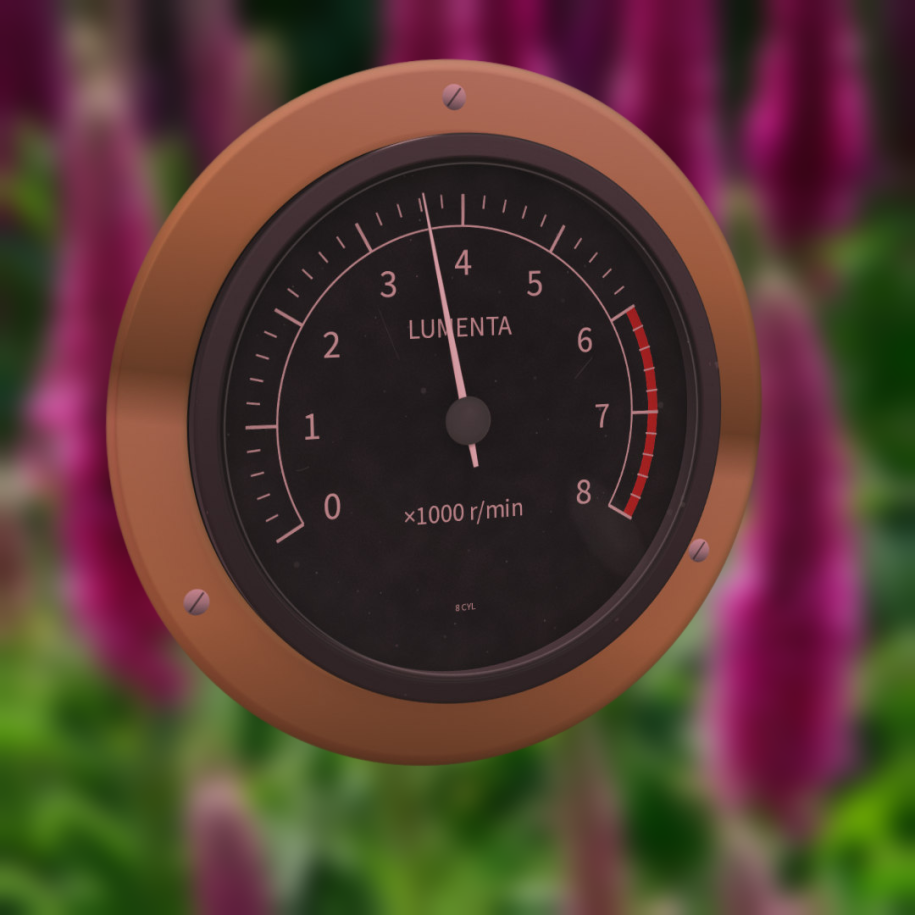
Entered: {"value": 3600, "unit": "rpm"}
